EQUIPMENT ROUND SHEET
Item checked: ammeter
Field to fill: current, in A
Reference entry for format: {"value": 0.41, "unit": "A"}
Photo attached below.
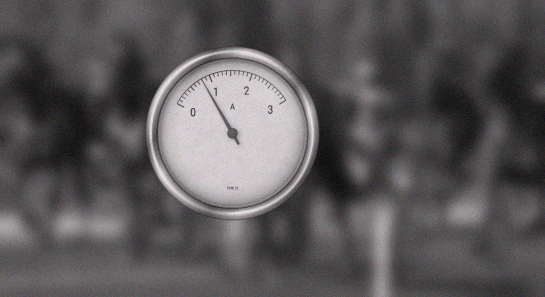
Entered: {"value": 0.8, "unit": "A"}
